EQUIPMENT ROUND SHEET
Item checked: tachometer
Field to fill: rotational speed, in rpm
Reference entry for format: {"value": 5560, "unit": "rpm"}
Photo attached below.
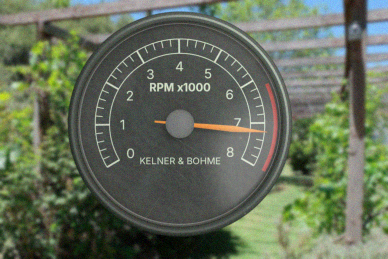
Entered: {"value": 7200, "unit": "rpm"}
